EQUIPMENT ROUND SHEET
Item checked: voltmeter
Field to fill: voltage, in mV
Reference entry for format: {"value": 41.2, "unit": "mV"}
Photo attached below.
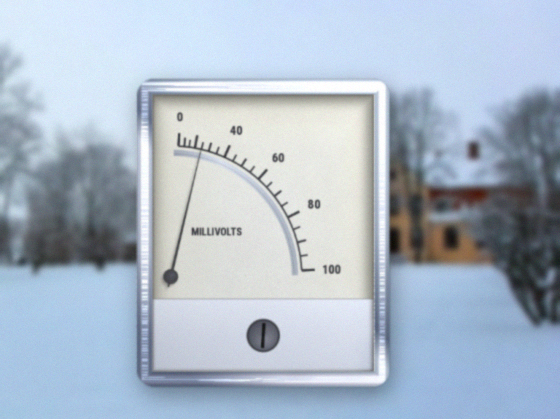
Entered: {"value": 25, "unit": "mV"}
